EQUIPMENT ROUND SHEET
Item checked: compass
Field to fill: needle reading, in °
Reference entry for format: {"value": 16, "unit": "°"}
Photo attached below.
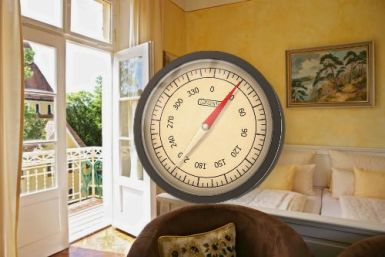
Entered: {"value": 30, "unit": "°"}
